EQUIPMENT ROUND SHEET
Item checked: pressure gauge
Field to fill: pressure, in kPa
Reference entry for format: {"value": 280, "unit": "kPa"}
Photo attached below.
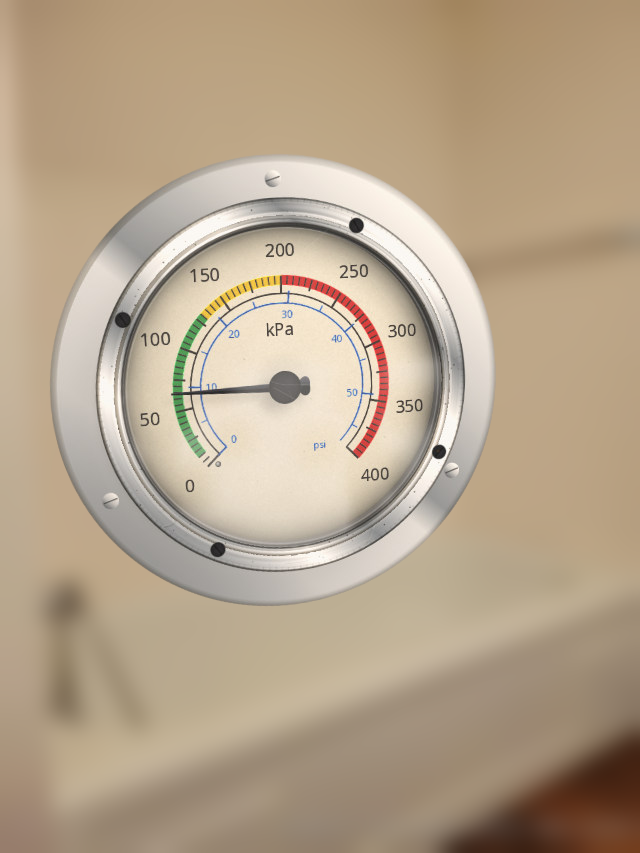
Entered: {"value": 65, "unit": "kPa"}
